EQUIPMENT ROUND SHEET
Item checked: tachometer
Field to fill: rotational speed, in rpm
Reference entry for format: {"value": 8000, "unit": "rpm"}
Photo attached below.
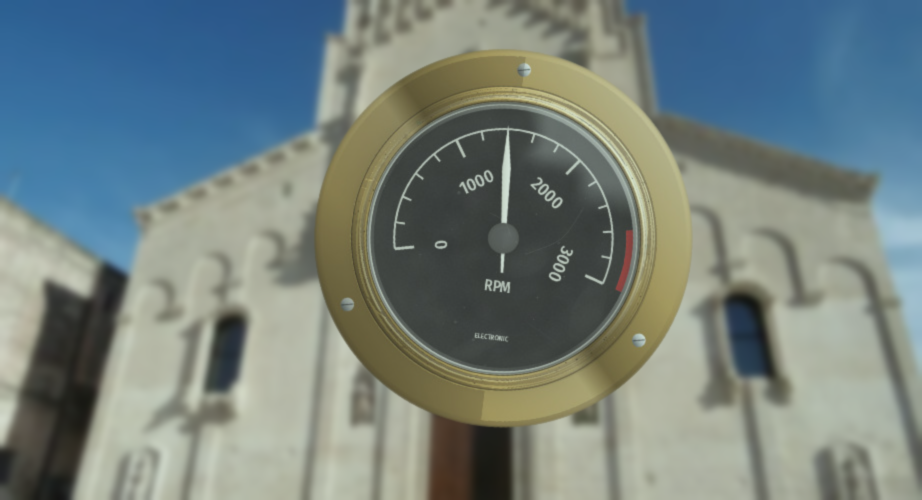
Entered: {"value": 1400, "unit": "rpm"}
